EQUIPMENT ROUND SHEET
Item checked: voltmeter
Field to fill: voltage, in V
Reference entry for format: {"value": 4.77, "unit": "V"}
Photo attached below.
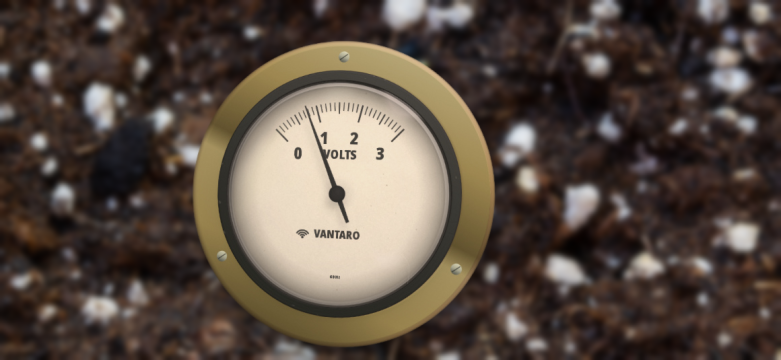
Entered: {"value": 0.8, "unit": "V"}
